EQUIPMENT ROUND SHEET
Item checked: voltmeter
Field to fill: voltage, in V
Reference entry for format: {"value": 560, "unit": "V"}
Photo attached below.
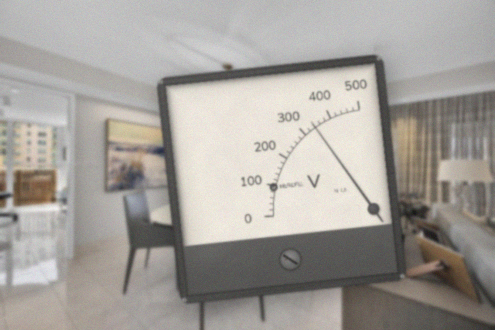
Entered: {"value": 340, "unit": "V"}
